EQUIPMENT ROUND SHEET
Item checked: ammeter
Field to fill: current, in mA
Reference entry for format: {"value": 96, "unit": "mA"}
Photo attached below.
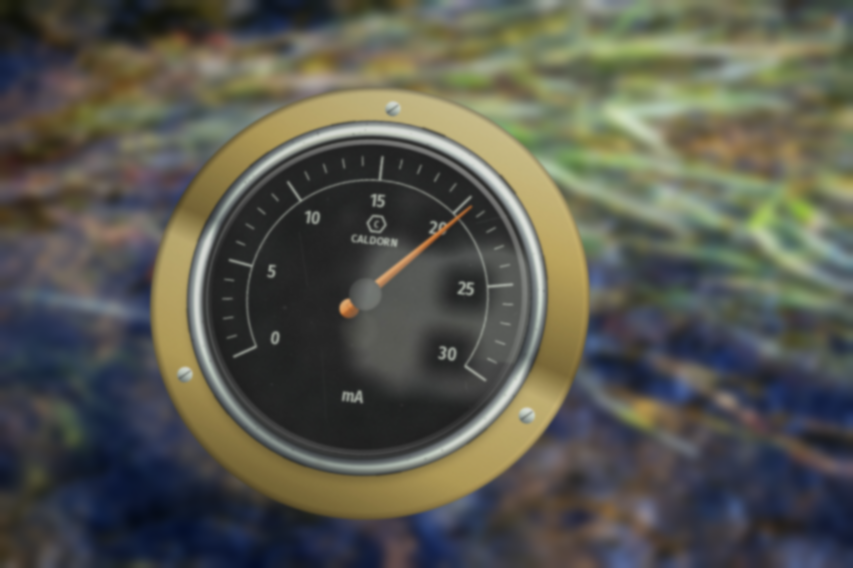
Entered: {"value": 20.5, "unit": "mA"}
